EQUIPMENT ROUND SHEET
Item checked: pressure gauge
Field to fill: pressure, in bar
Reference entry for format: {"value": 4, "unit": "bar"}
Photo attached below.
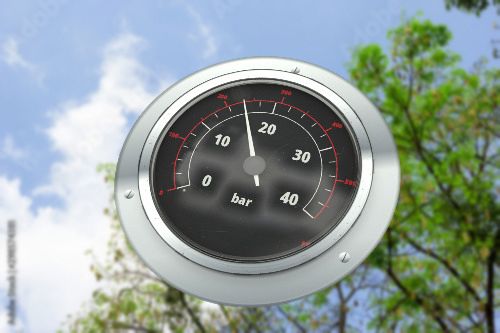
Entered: {"value": 16, "unit": "bar"}
